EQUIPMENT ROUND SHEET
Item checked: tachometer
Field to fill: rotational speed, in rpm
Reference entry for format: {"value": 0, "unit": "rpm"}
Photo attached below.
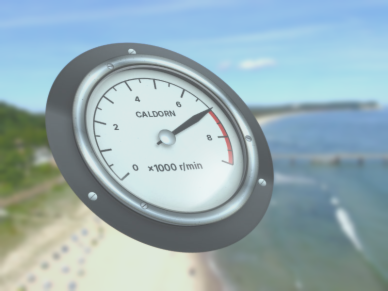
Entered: {"value": 7000, "unit": "rpm"}
